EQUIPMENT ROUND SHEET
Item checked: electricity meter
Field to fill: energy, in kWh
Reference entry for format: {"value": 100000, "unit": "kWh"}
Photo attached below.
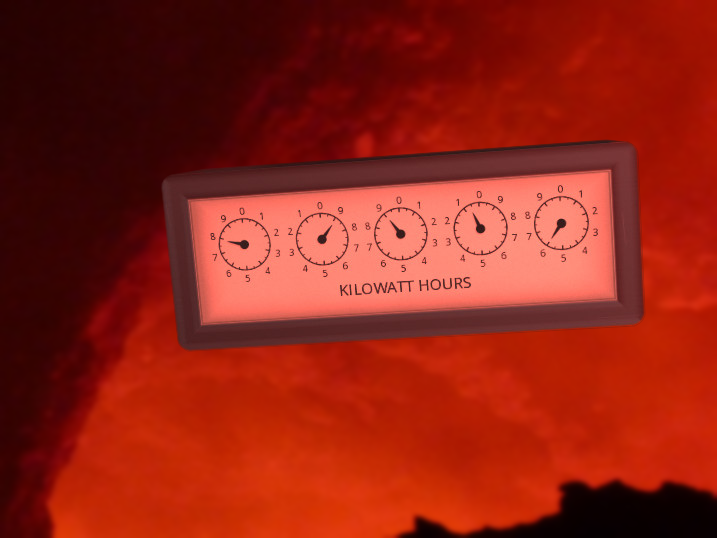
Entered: {"value": 78906, "unit": "kWh"}
